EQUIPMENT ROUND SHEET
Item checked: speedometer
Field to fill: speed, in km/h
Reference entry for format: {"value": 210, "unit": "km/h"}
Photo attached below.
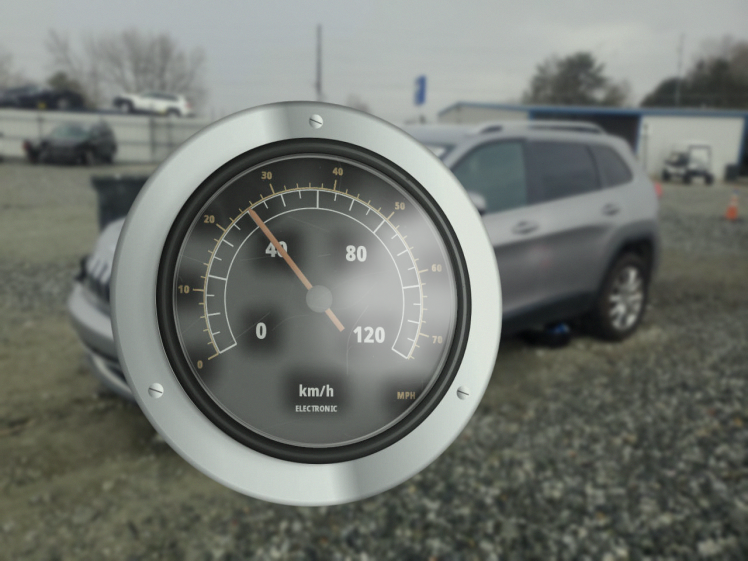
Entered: {"value": 40, "unit": "km/h"}
